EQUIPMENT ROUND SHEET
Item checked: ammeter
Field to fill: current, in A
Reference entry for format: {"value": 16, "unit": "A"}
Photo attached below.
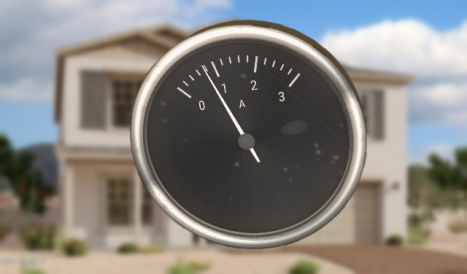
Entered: {"value": 0.8, "unit": "A"}
